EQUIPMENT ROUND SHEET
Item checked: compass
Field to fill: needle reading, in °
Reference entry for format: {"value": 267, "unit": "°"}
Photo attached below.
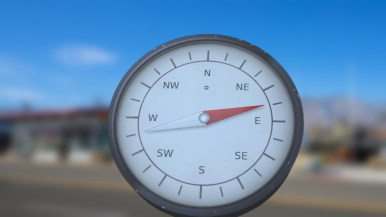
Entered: {"value": 75, "unit": "°"}
